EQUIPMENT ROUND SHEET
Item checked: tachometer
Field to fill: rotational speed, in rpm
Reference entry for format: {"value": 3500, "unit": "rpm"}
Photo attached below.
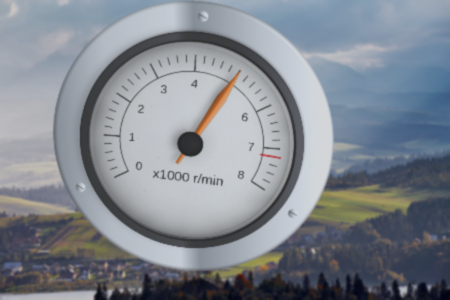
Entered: {"value": 5000, "unit": "rpm"}
